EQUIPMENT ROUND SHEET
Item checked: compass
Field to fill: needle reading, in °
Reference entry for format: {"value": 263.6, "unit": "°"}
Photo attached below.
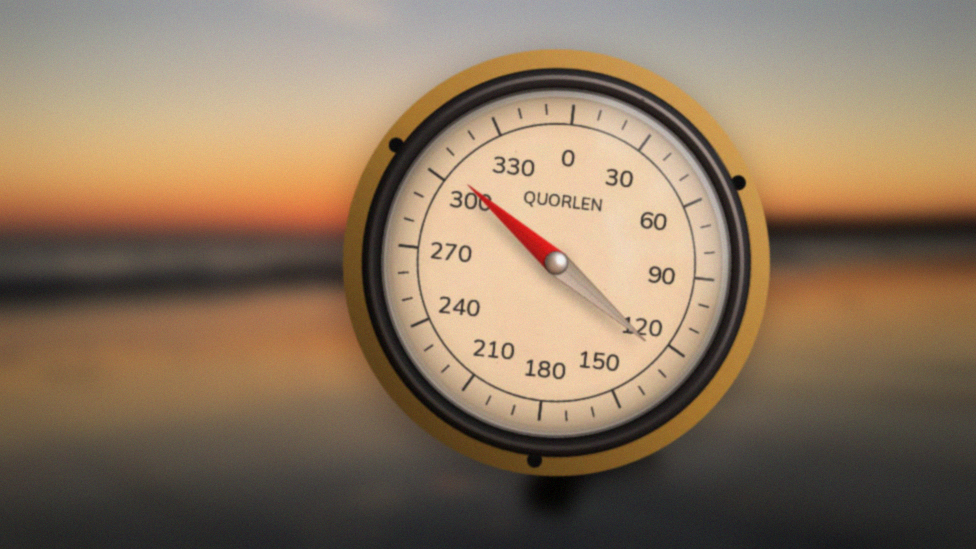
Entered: {"value": 305, "unit": "°"}
